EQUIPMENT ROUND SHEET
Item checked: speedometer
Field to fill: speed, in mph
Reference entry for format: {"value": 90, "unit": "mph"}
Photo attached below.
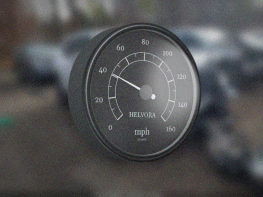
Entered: {"value": 40, "unit": "mph"}
